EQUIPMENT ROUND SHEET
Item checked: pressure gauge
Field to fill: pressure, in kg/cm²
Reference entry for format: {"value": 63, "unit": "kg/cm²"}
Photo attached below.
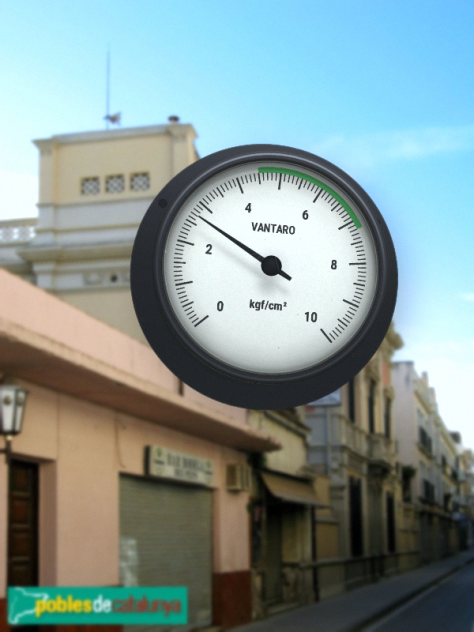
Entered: {"value": 2.7, "unit": "kg/cm²"}
